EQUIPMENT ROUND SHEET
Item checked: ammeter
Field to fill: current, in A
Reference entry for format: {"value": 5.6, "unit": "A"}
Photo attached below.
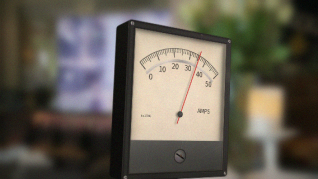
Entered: {"value": 35, "unit": "A"}
